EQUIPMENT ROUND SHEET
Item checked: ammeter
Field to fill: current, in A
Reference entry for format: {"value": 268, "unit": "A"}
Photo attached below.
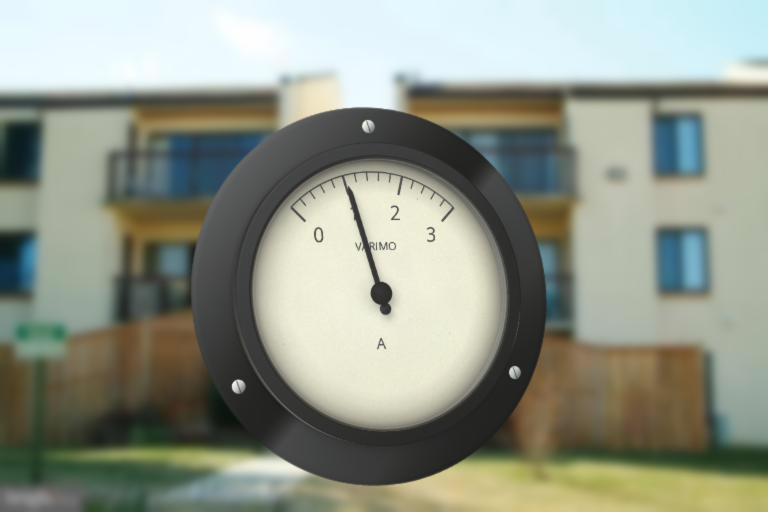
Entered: {"value": 1, "unit": "A"}
